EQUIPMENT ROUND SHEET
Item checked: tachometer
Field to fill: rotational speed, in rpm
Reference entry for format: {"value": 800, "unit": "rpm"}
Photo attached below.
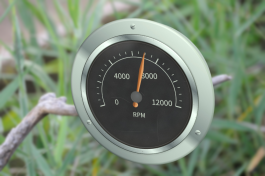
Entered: {"value": 7000, "unit": "rpm"}
